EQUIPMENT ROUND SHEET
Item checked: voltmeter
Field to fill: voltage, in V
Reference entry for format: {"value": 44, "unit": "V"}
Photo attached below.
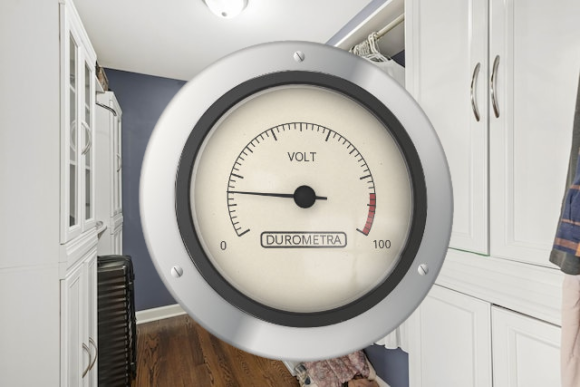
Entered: {"value": 14, "unit": "V"}
